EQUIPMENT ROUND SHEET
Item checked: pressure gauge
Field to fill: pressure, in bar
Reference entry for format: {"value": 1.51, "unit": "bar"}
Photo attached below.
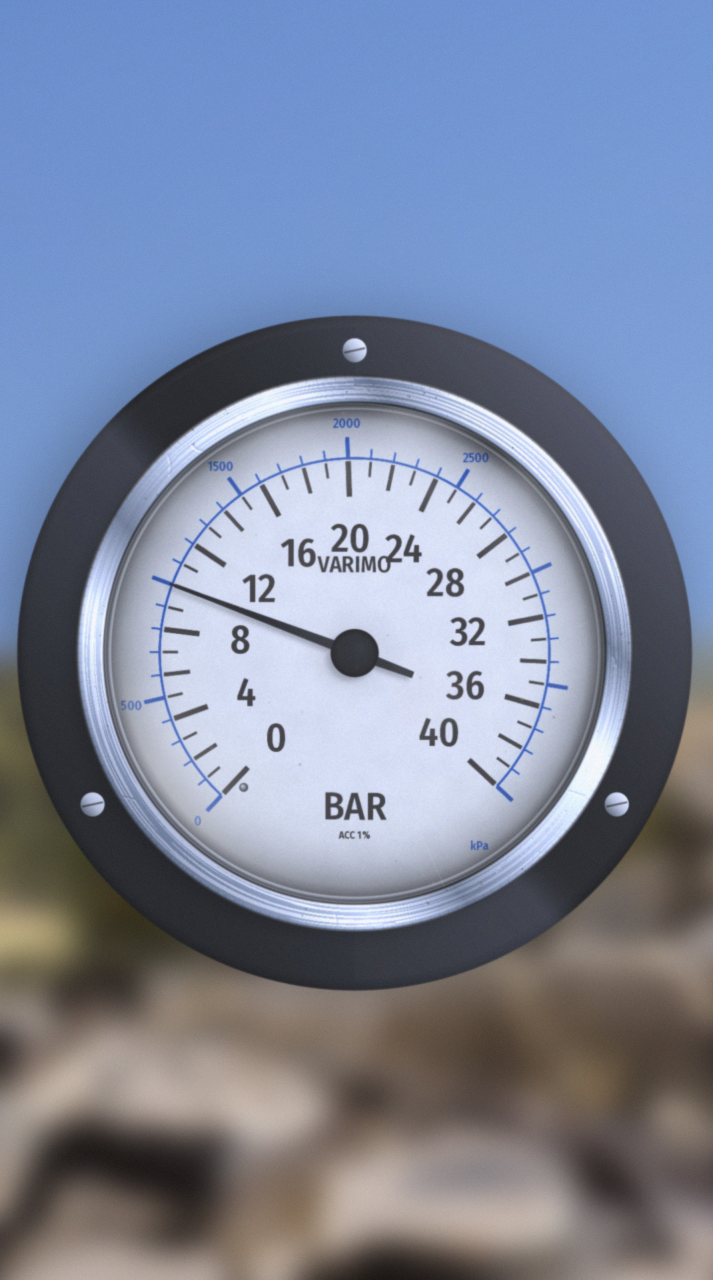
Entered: {"value": 10, "unit": "bar"}
